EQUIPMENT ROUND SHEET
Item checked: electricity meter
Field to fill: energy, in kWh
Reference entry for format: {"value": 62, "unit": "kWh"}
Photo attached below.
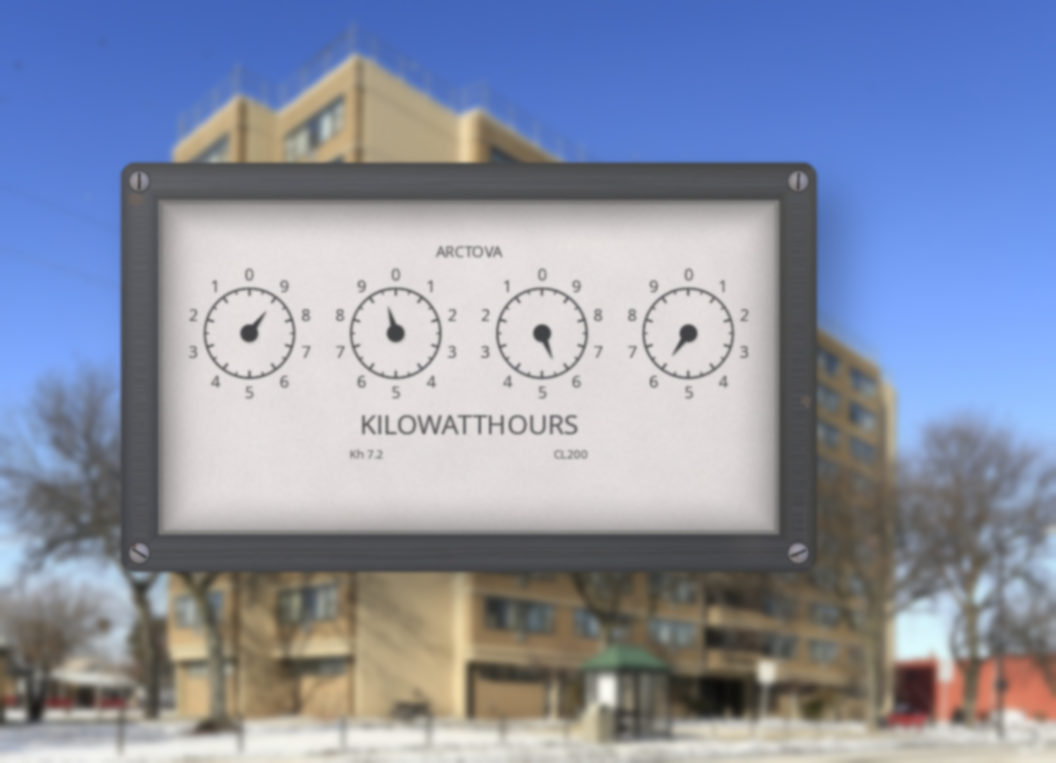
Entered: {"value": 8956, "unit": "kWh"}
